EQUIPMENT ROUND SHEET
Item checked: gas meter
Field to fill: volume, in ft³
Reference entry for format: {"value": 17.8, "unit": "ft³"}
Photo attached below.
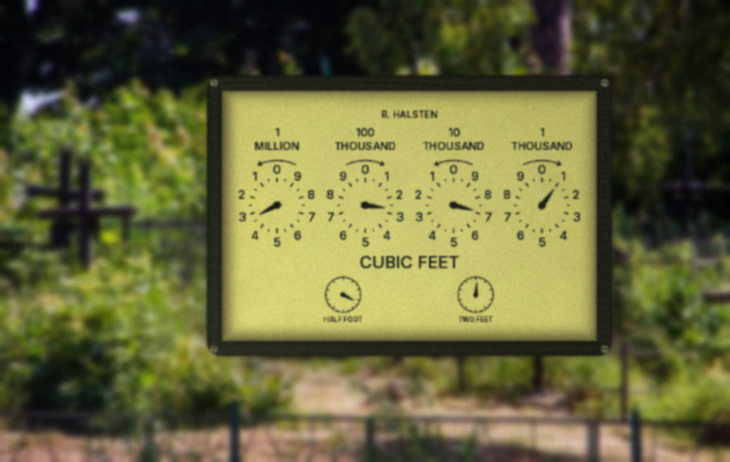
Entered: {"value": 327100, "unit": "ft³"}
